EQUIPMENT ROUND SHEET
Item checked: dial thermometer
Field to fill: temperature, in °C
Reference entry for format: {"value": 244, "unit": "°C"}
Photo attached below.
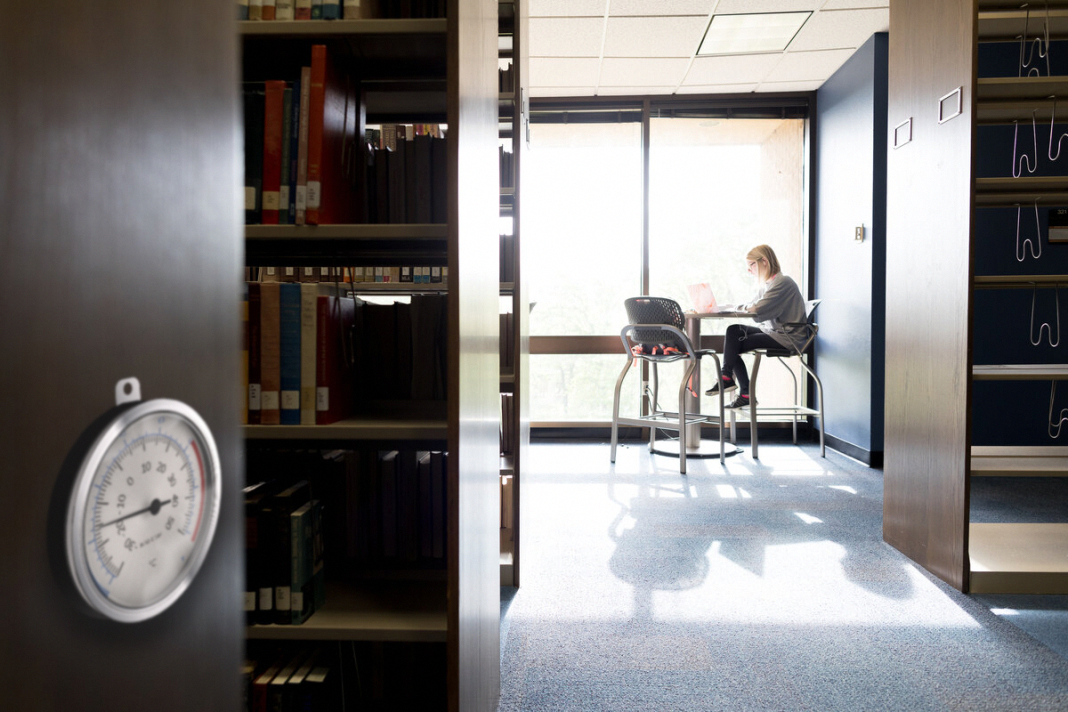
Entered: {"value": -15, "unit": "°C"}
